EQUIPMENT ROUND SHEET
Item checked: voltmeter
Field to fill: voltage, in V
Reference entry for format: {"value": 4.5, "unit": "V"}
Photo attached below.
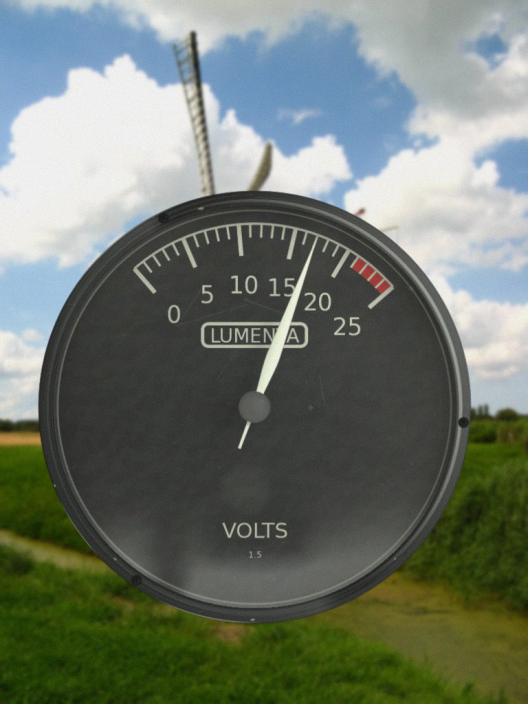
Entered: {"value": 17, "unit": "V"}
